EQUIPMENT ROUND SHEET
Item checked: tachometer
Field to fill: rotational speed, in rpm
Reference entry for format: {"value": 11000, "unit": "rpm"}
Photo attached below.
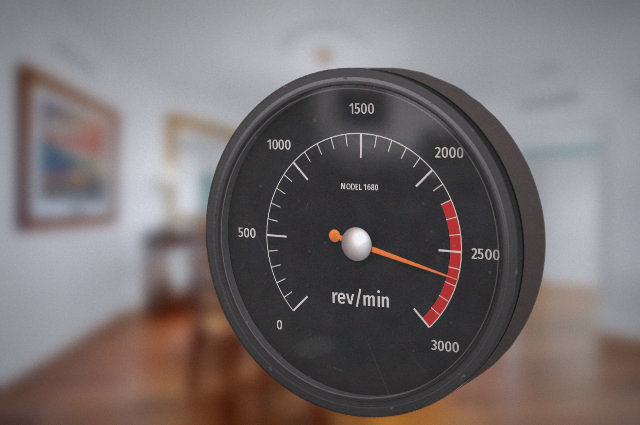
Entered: {"value": 2650, "unit": "rpm"}
